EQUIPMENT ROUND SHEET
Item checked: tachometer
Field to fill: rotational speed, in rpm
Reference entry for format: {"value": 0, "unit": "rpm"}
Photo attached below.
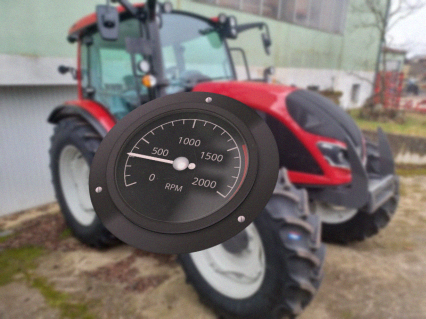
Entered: {"value": 300, "unit": "rpm"}
